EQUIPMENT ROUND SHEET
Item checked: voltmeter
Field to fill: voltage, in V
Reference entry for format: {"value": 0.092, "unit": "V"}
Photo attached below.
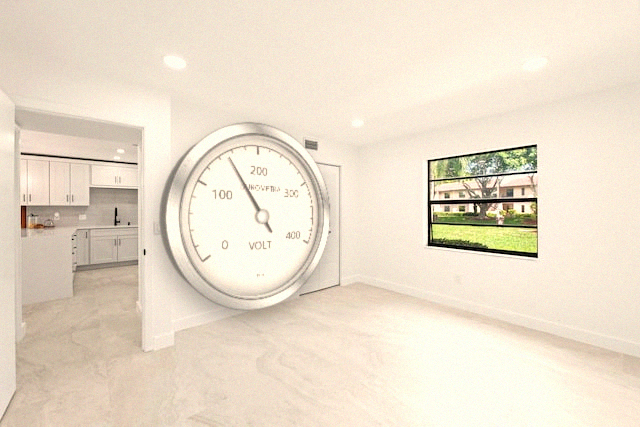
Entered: {"value": 150, "unit": "V"}
